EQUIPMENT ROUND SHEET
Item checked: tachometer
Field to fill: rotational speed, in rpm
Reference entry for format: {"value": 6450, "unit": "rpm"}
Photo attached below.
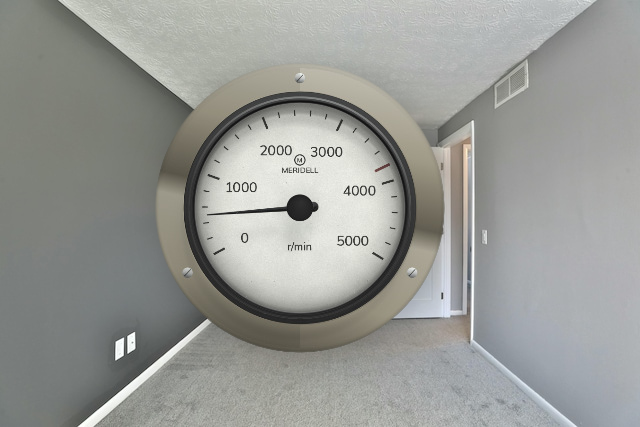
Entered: {"value": 500, "unit": "rpm"}
